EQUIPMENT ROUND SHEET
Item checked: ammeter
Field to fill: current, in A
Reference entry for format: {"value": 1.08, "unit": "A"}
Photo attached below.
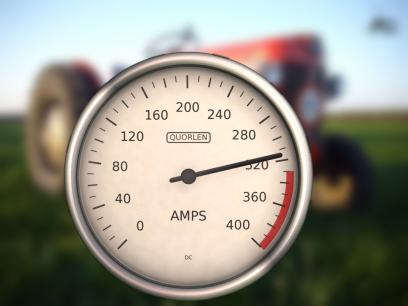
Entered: {"value": 315, "unit": "A"}
